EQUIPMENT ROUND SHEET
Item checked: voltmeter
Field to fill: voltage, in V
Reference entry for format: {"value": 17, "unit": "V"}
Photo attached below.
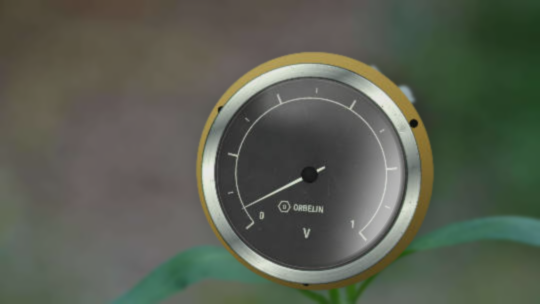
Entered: {"value": 0.05, "unit": "V"}
